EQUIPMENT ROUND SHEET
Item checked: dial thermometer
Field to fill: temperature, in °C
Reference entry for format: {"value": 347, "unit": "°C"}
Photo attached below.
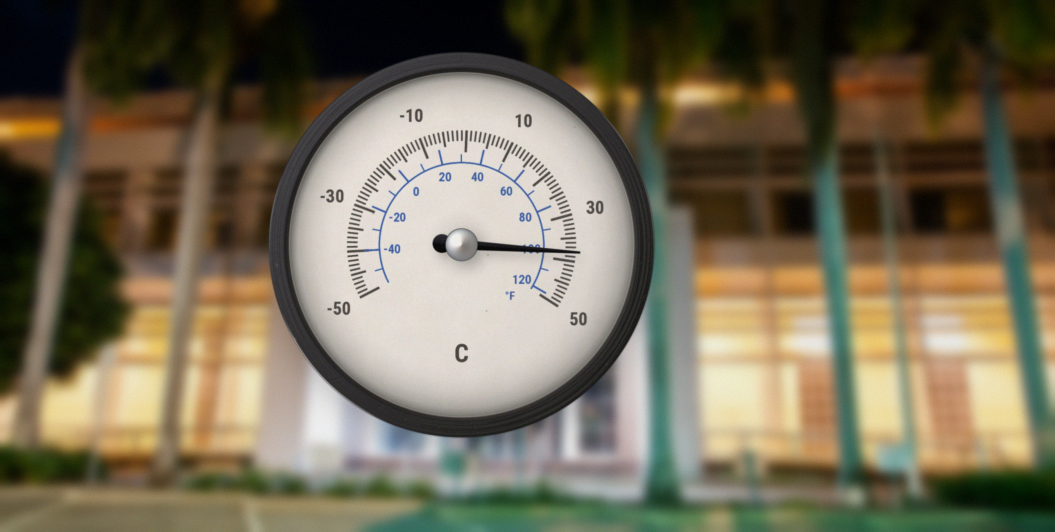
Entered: {"value": 38, "unit": "°C"}
